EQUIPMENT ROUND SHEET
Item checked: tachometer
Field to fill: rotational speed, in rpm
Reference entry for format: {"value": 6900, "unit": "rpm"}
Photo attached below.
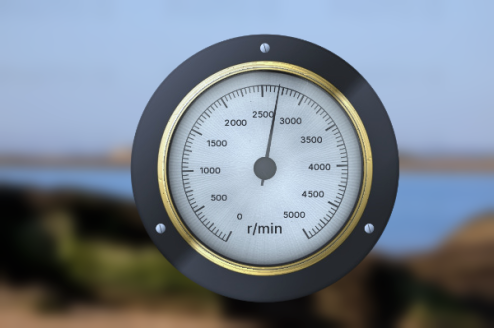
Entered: {"value": 2700, "unit": "rpm"}
